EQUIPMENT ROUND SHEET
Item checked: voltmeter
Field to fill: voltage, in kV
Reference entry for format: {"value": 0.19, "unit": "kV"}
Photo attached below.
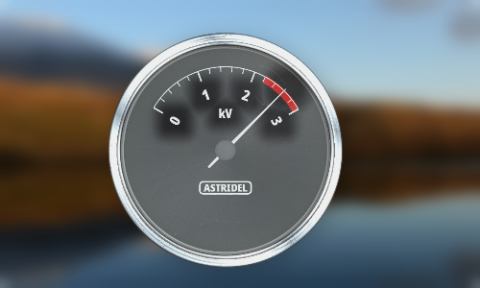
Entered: {"value": 2.6, "unit": "kV"}
